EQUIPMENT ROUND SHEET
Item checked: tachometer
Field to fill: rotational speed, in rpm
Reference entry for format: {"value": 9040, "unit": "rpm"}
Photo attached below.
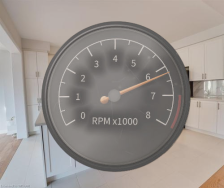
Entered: {"value": 6250, "unit": "rpm"}
